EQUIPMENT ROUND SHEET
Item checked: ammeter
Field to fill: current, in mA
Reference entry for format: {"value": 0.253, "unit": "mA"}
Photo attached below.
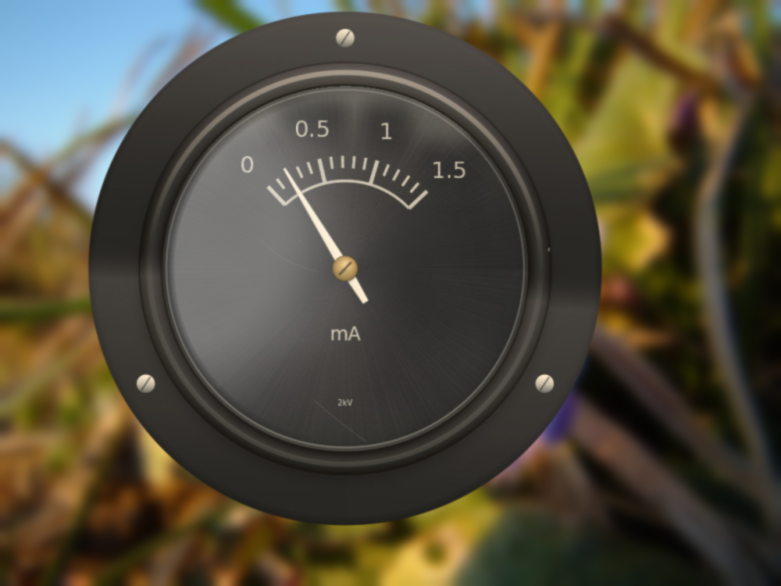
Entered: {"value": 0.2, "unit": "mA"}
